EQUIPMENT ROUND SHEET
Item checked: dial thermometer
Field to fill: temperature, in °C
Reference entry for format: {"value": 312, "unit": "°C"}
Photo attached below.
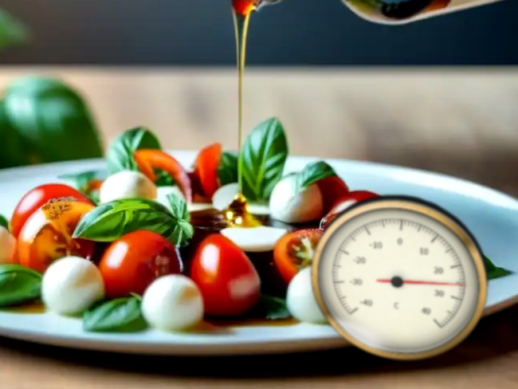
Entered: {"value": 25, "unit": "°C"}
